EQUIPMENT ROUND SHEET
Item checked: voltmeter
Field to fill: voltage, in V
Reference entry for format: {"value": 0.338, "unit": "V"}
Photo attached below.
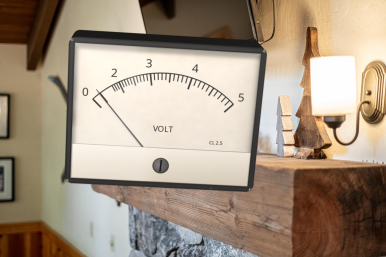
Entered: {"value": 1, "unit": "V"}
